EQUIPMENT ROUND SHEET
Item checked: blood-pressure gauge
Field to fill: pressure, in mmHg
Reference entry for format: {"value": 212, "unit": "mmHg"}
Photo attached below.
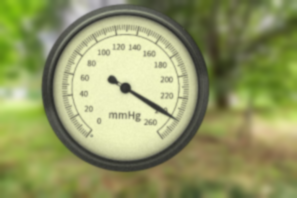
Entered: {"value": 240, "unit": "mmHg"}
